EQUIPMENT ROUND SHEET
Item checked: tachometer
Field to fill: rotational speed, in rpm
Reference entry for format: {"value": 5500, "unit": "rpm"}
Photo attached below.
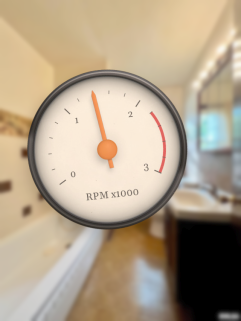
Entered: {"value": 1400, "unit": "rpm"}
